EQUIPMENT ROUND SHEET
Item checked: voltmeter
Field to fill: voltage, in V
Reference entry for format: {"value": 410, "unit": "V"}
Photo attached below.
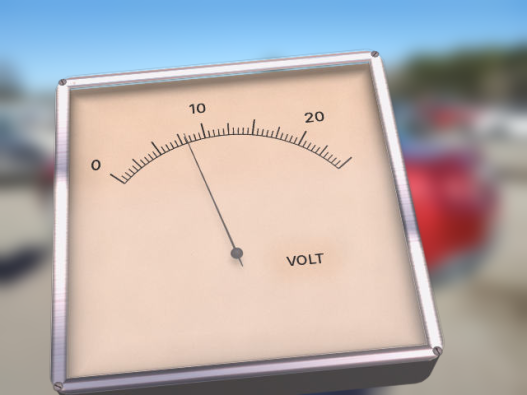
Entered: {"value": 8, "unit": "V"}
